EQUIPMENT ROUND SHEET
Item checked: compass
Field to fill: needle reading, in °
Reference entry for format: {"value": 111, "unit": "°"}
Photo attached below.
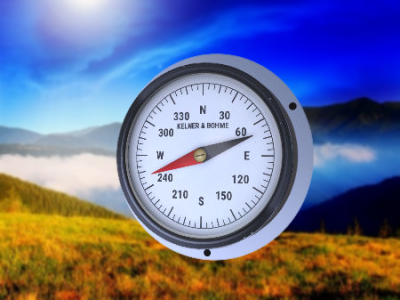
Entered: {"value": 250, "unit": "°"}
